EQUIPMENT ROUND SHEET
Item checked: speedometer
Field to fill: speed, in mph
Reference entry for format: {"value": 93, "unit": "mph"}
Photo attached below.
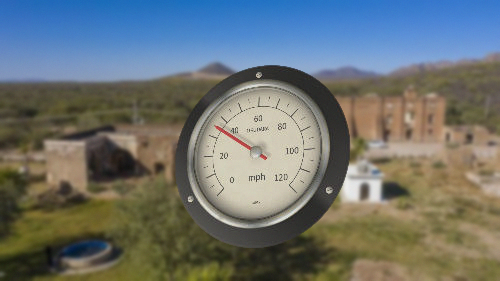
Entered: {"value": 35, "unit": "mph"}
